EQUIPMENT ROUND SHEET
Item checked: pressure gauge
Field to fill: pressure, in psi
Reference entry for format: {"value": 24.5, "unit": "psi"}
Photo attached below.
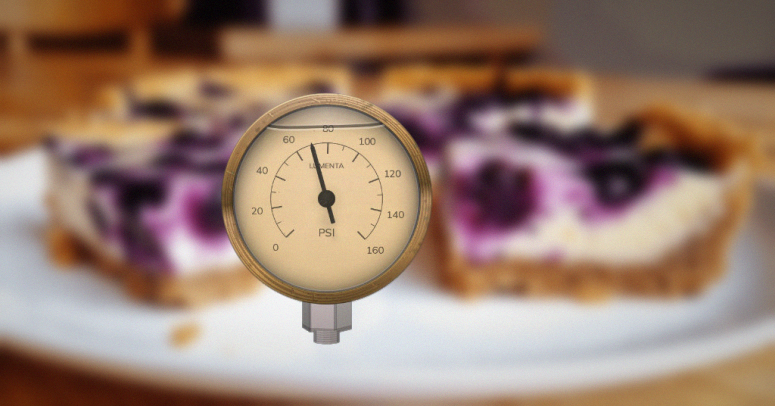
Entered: {"value": 70, "unit": "psi"}
